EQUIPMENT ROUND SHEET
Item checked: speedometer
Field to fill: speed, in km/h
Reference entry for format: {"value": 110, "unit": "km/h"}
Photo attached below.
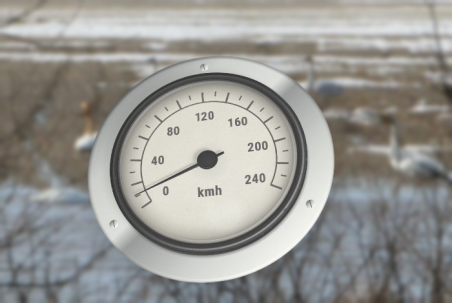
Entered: {"value": 10, "unit": "km/h"}
